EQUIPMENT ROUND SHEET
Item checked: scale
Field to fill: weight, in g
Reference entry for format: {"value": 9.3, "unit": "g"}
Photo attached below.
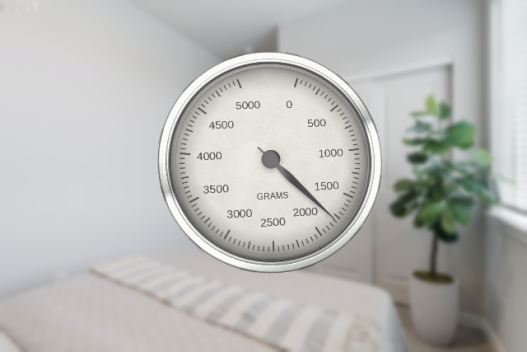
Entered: {"value": 1800, "unit": "g"}
